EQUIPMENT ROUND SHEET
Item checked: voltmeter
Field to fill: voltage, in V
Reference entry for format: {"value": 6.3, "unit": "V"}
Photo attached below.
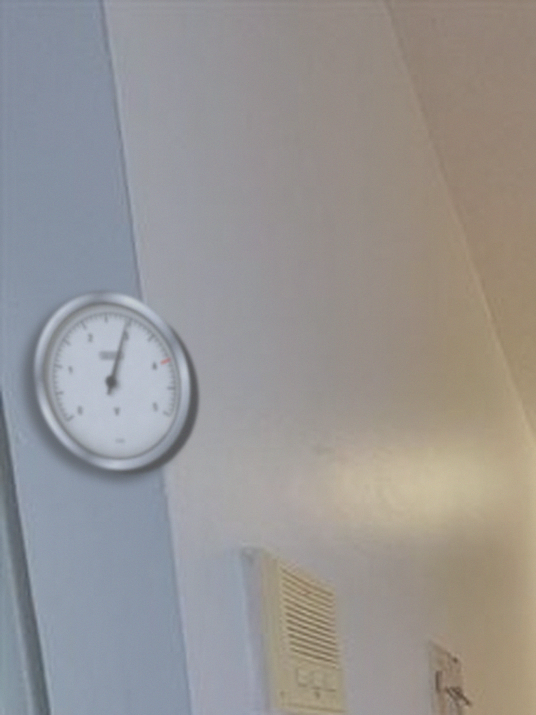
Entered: {"value": 3, "unit": "V"}
